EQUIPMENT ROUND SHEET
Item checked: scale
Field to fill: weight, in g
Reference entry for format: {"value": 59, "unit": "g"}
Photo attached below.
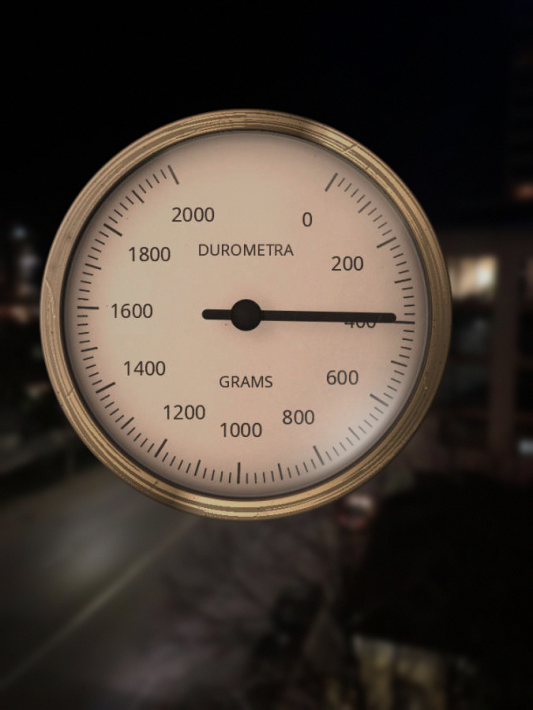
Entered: {"value": 390, "unit": "g"}
